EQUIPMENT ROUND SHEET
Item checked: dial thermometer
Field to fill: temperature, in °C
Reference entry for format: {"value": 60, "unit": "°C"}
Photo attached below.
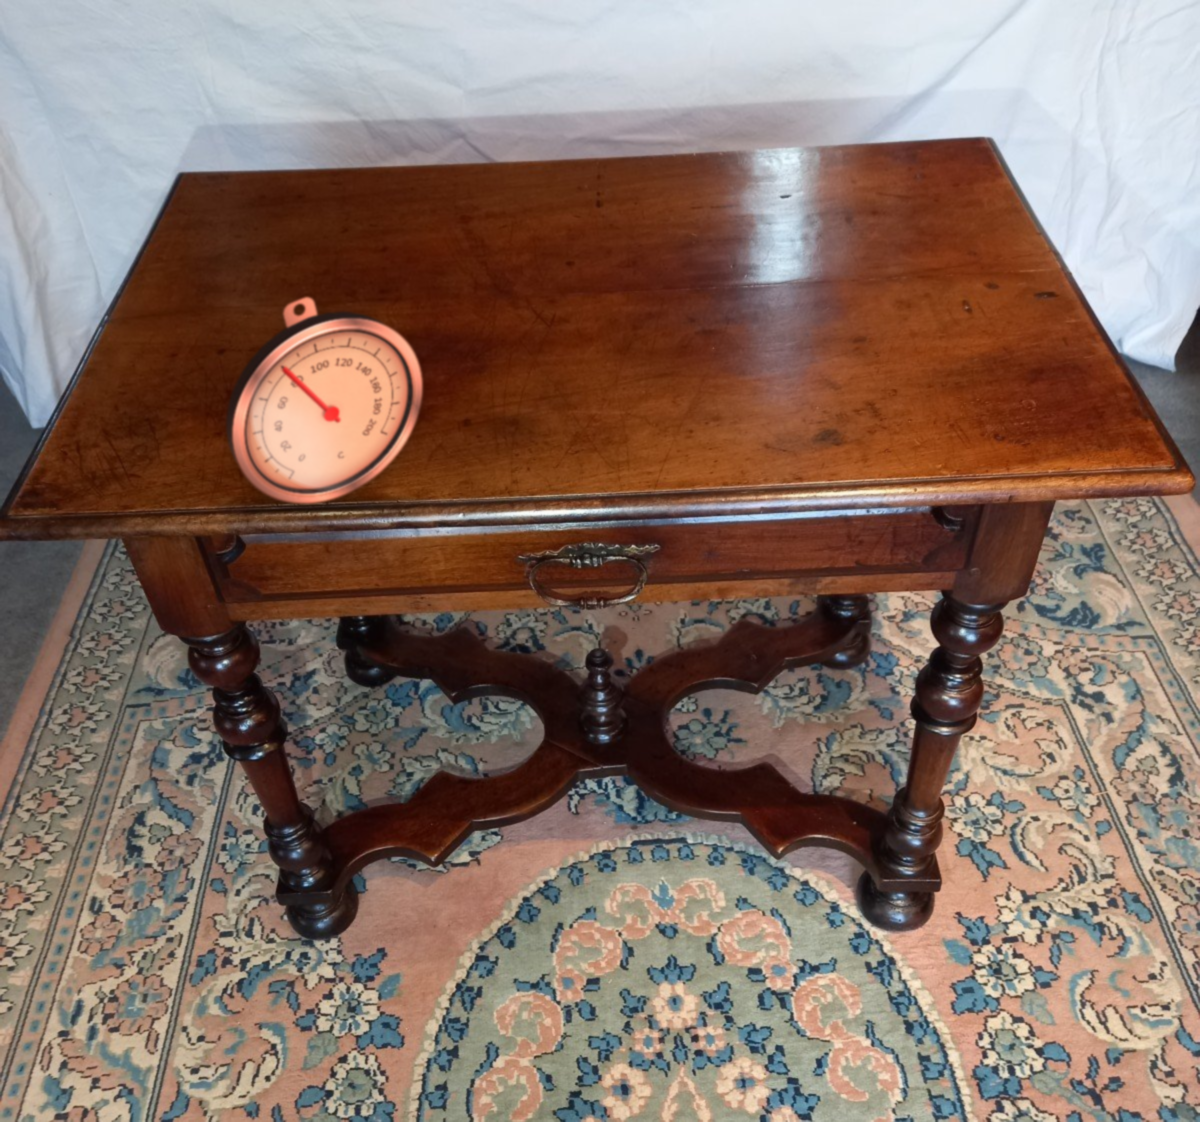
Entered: {"value": 80, "unit": "°C"}
